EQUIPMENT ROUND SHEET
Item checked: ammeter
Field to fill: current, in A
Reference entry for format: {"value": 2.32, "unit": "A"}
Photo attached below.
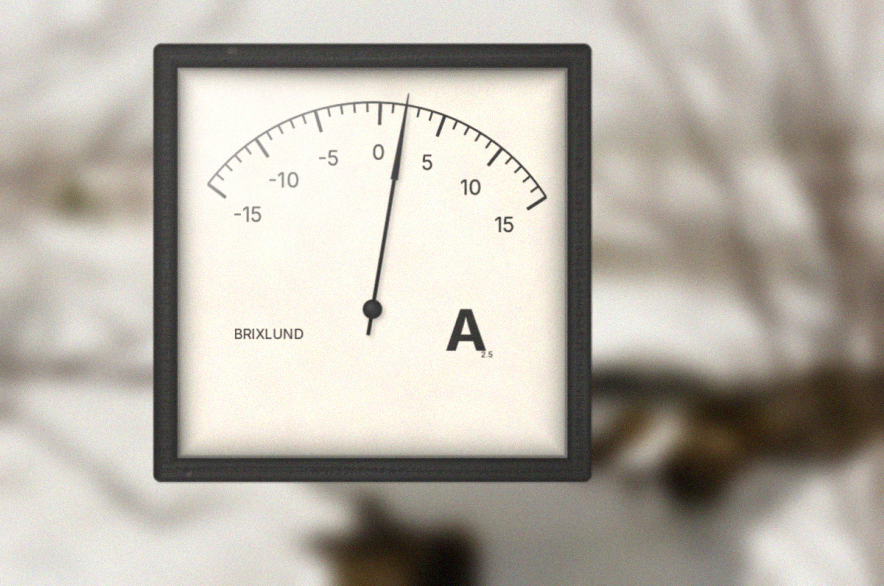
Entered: {"value": 2, "unit": "A"}
